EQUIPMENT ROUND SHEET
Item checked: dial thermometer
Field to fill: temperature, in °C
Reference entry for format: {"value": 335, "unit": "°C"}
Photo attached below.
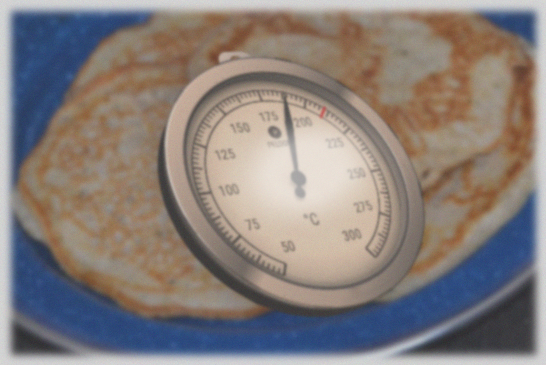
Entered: {"value": 187.5, "unit": "°C"}
